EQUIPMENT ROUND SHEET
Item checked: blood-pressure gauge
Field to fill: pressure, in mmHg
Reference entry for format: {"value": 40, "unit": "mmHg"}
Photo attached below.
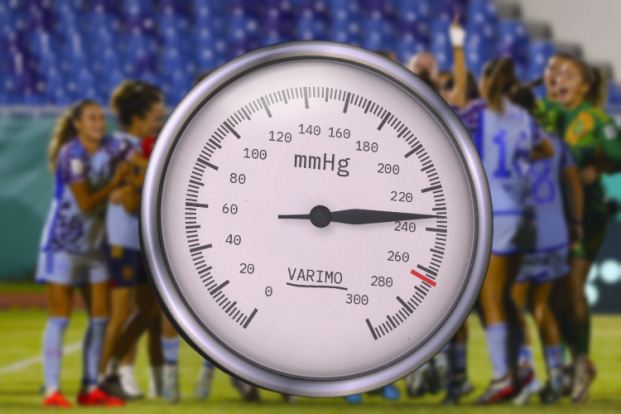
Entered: {"value": 234, "unit": "mmHg"}
